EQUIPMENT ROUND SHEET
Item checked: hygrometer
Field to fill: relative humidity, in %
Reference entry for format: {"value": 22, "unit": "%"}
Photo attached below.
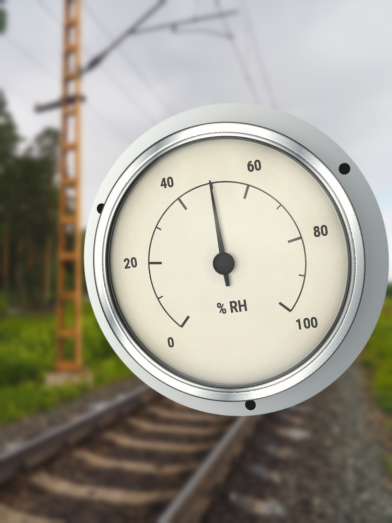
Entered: {"value": 50, "unit": "%"}
